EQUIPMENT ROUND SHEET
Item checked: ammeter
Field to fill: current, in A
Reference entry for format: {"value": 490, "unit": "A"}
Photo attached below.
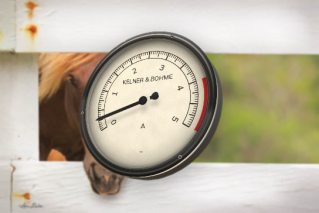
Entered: {"value": 0.25, "unit": "A"}
